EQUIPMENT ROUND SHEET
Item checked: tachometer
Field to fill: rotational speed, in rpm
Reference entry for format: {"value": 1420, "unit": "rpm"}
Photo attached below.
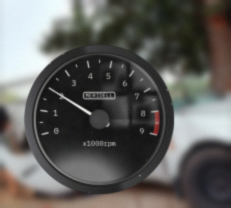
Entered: {"value": 2000, "unit": "rpm"}
